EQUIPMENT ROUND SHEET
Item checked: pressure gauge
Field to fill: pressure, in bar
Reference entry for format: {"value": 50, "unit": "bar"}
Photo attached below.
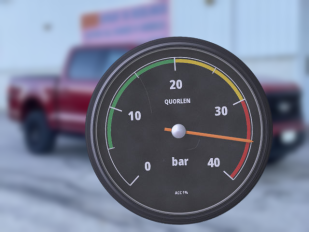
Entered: {"value": 35, "unit": "bar"}
